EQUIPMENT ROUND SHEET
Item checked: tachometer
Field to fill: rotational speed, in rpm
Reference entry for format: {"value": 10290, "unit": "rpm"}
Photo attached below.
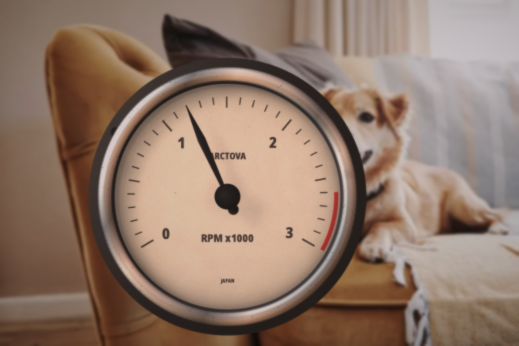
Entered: {"value": 1200, "unit": "rpm"}
